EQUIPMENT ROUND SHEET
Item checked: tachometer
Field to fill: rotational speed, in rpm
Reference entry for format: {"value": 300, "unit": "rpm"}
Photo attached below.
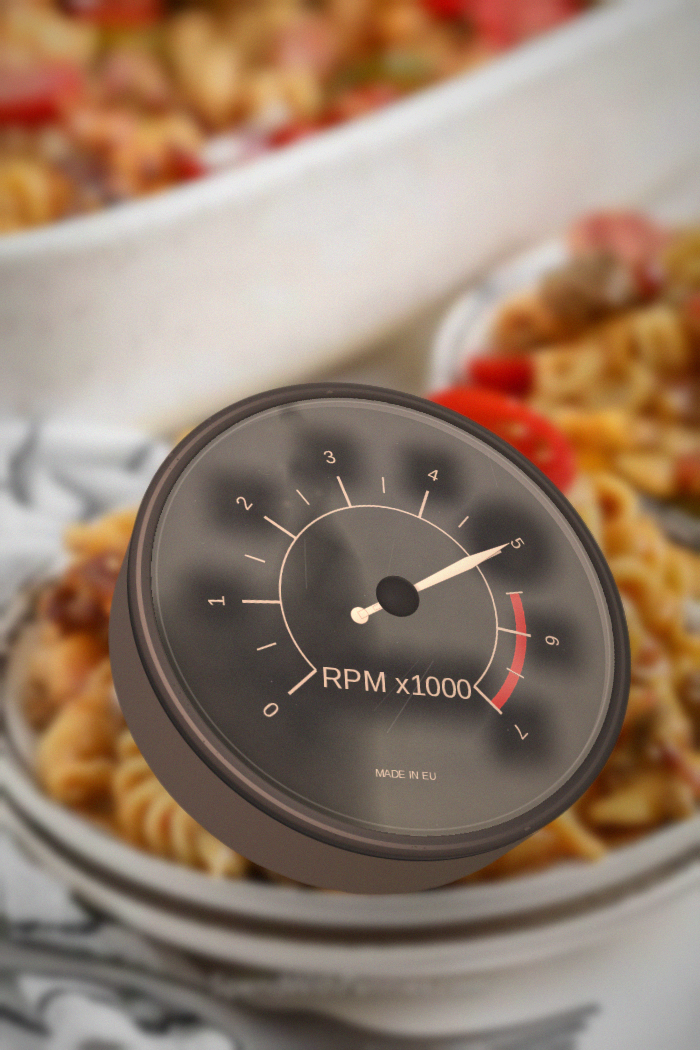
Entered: {"value": 5000, "unit": "rpm"}
